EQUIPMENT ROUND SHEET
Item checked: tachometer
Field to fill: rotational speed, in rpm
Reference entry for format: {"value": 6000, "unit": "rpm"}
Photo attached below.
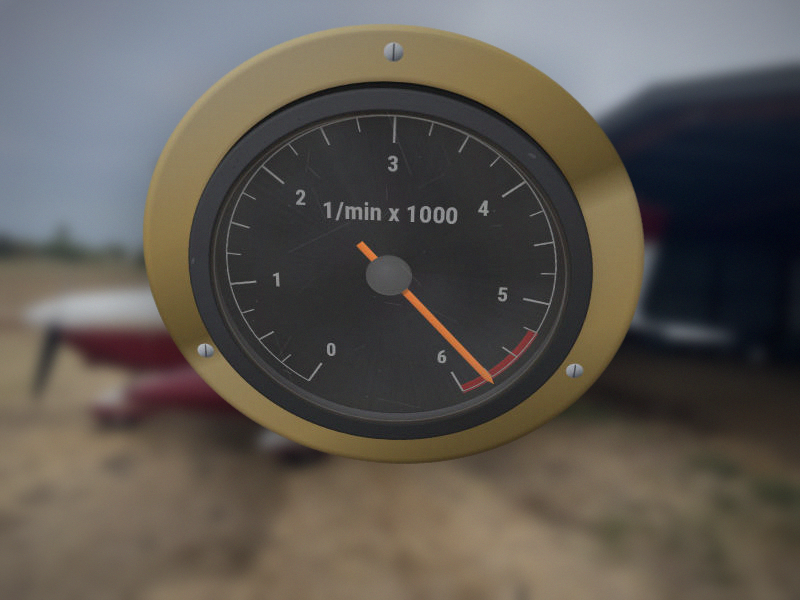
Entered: {"value": 5750, "unit": "rpm"}
